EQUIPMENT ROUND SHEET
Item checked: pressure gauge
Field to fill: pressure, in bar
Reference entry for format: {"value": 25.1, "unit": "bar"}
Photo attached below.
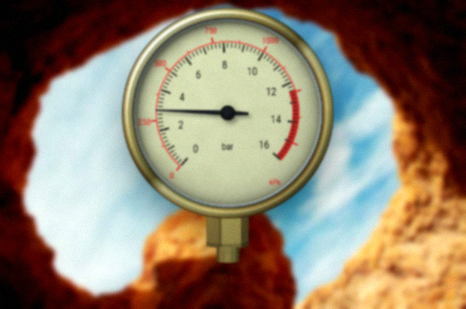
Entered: {"value": 3, "unit": "bar"}
